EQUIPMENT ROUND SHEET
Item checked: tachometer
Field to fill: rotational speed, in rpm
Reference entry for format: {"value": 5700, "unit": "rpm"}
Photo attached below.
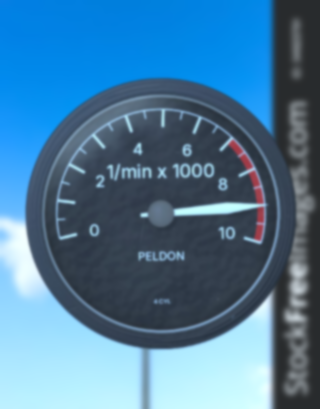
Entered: {"value": 9000, "unit": "rpm"}
